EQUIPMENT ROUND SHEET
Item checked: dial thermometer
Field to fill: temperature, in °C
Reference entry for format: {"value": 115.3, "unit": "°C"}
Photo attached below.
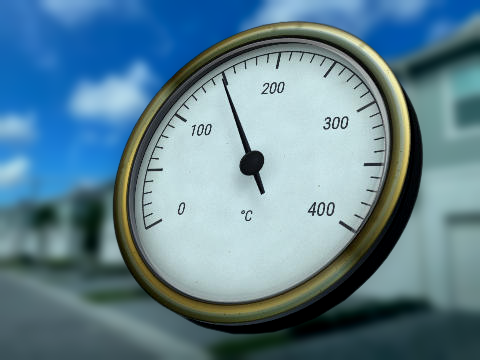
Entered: {"value": 150, "unit": "°C"}
